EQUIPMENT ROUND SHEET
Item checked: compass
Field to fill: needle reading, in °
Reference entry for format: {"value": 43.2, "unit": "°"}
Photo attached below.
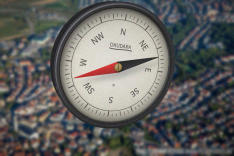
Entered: {"value": 250, "unit": "°"}
